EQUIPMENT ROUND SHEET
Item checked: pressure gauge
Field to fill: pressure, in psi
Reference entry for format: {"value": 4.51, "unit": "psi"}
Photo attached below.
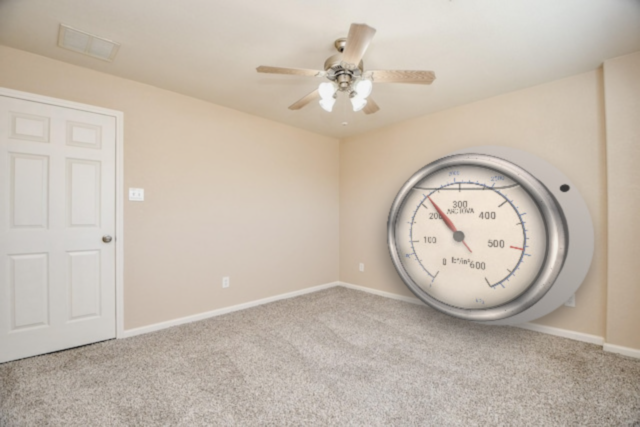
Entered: {"value": 225, "unit": "psi"}
